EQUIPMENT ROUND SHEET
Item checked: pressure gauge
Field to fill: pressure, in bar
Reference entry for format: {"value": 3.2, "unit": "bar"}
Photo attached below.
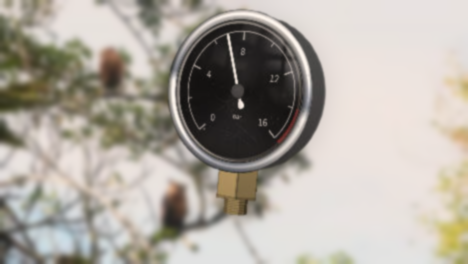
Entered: {"value": 7, "unit": "bar"}
